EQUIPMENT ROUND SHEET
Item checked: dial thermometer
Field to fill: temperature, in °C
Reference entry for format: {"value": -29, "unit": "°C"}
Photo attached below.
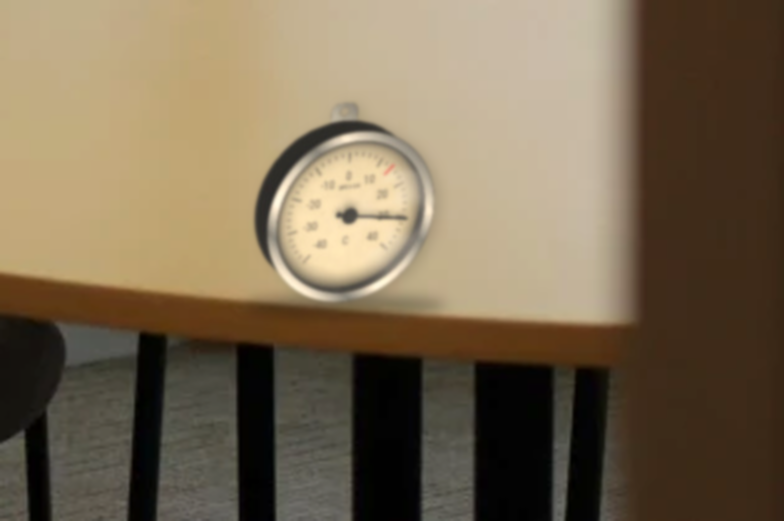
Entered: {"value": 30, "unit": "°C"}
